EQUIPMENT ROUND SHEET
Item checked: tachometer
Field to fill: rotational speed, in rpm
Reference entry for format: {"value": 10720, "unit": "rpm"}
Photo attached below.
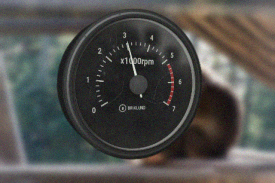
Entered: {"value": 3000, "unit": "rpm"}
